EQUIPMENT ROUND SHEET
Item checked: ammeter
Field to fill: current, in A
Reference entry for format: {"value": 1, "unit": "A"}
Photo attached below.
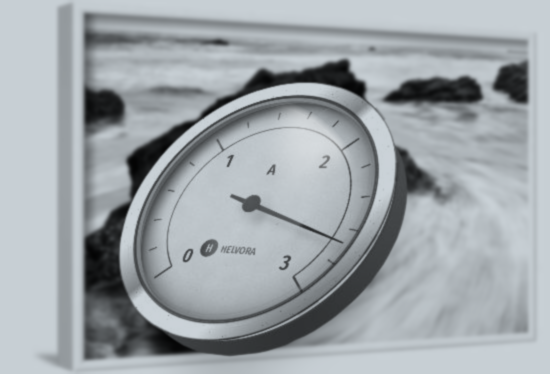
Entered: {"value": 2.7, "unit": "A"}
